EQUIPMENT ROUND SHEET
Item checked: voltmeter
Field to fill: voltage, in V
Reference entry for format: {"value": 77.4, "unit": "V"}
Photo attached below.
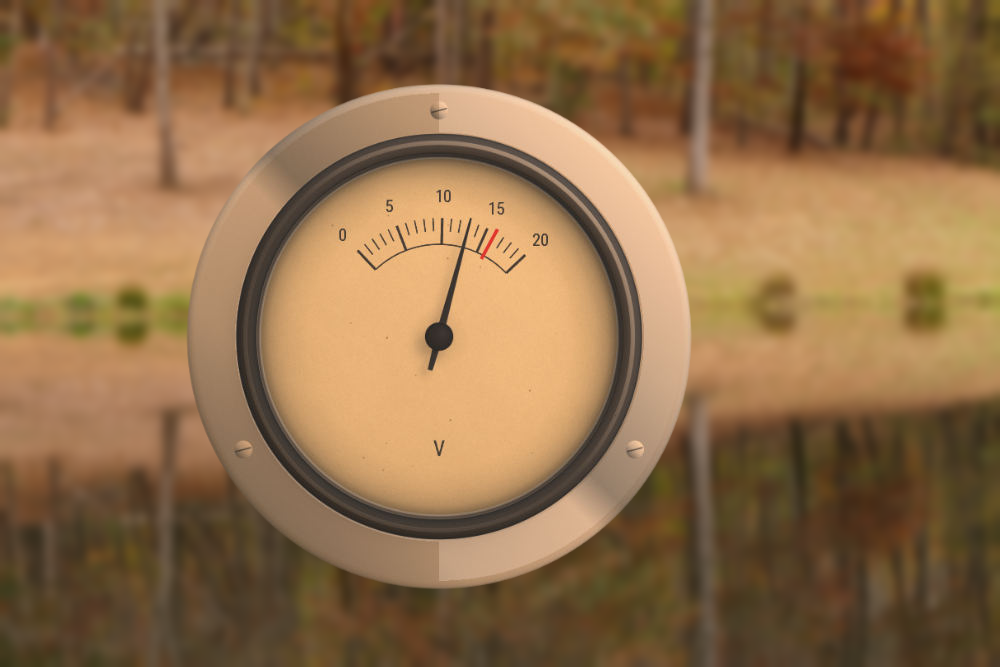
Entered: {"value": 13, "unit": "V"}
